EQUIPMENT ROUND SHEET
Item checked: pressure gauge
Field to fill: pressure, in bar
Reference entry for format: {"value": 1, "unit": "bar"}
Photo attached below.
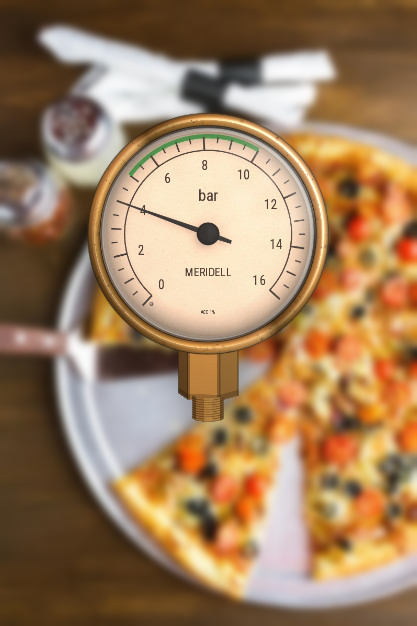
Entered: {"value": 4, "unit": "bar"}
